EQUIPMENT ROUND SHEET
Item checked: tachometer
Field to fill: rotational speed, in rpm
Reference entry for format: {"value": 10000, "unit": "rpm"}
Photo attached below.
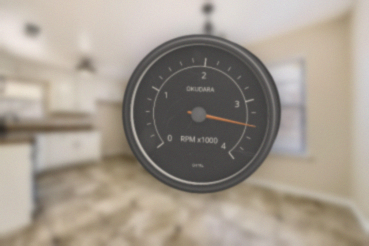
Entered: {"value": 3400, "unit": "rpm"}
